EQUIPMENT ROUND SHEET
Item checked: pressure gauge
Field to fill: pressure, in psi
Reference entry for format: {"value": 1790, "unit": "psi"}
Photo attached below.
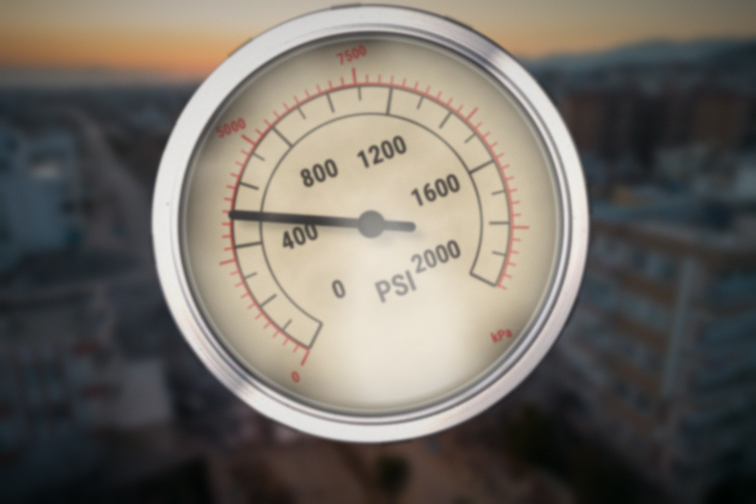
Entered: {"value": 500, "unit": "psi"}
